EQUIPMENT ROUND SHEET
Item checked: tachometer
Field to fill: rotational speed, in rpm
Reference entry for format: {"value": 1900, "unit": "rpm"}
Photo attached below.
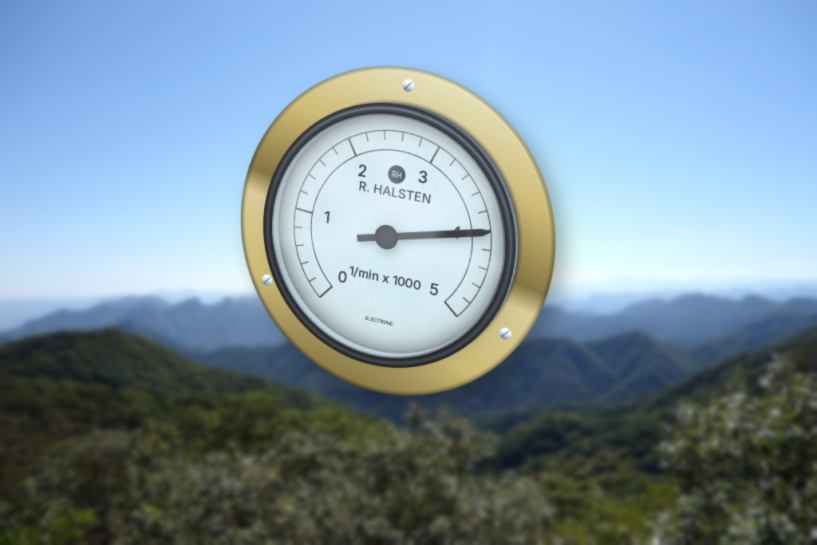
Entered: {"value": 4000, "unit": "rpm"}
